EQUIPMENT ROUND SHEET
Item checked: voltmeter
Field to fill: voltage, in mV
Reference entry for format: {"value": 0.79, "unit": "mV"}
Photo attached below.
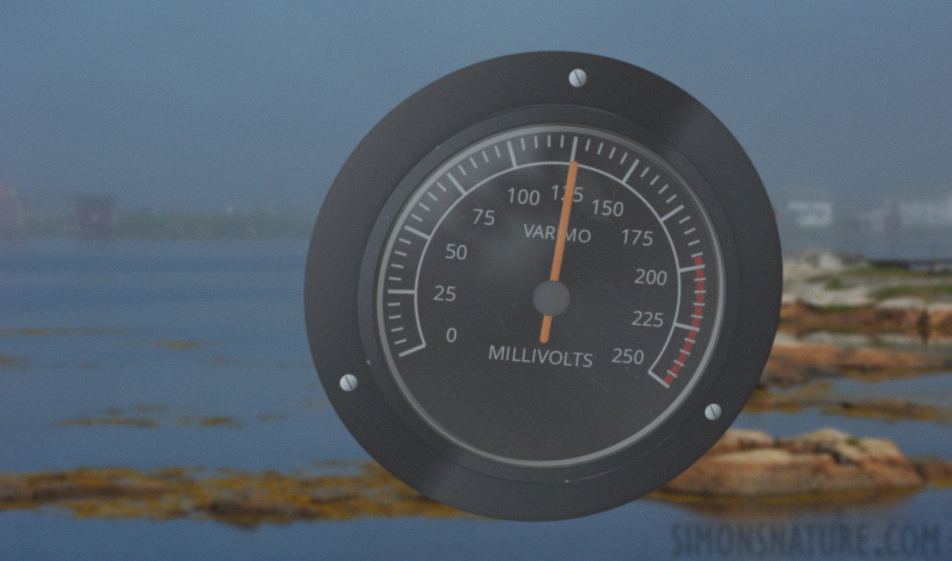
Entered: {"value": 125, "unit": "mV"}
